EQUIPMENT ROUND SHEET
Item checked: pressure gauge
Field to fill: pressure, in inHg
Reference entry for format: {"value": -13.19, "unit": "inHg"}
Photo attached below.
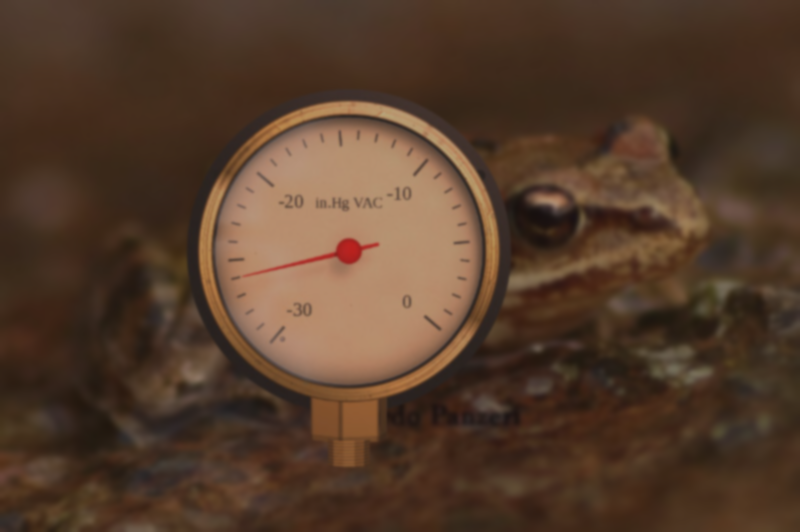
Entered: {"value": -26, "unit": "inHg"}
